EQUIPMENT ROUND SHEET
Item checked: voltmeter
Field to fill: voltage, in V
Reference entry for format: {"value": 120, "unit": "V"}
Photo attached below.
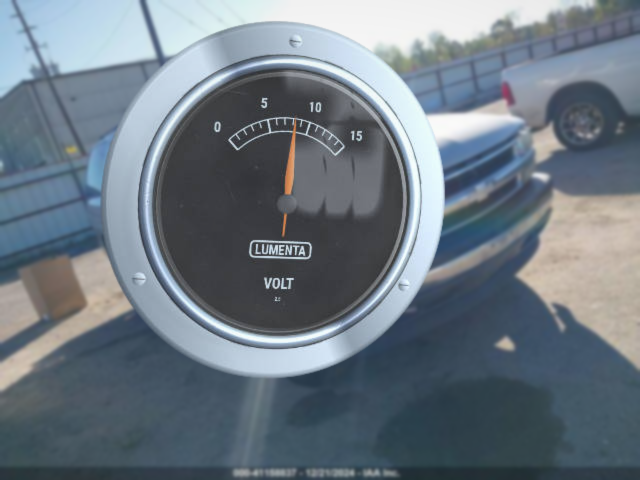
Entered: {"value": 8, "unit": "V"}
